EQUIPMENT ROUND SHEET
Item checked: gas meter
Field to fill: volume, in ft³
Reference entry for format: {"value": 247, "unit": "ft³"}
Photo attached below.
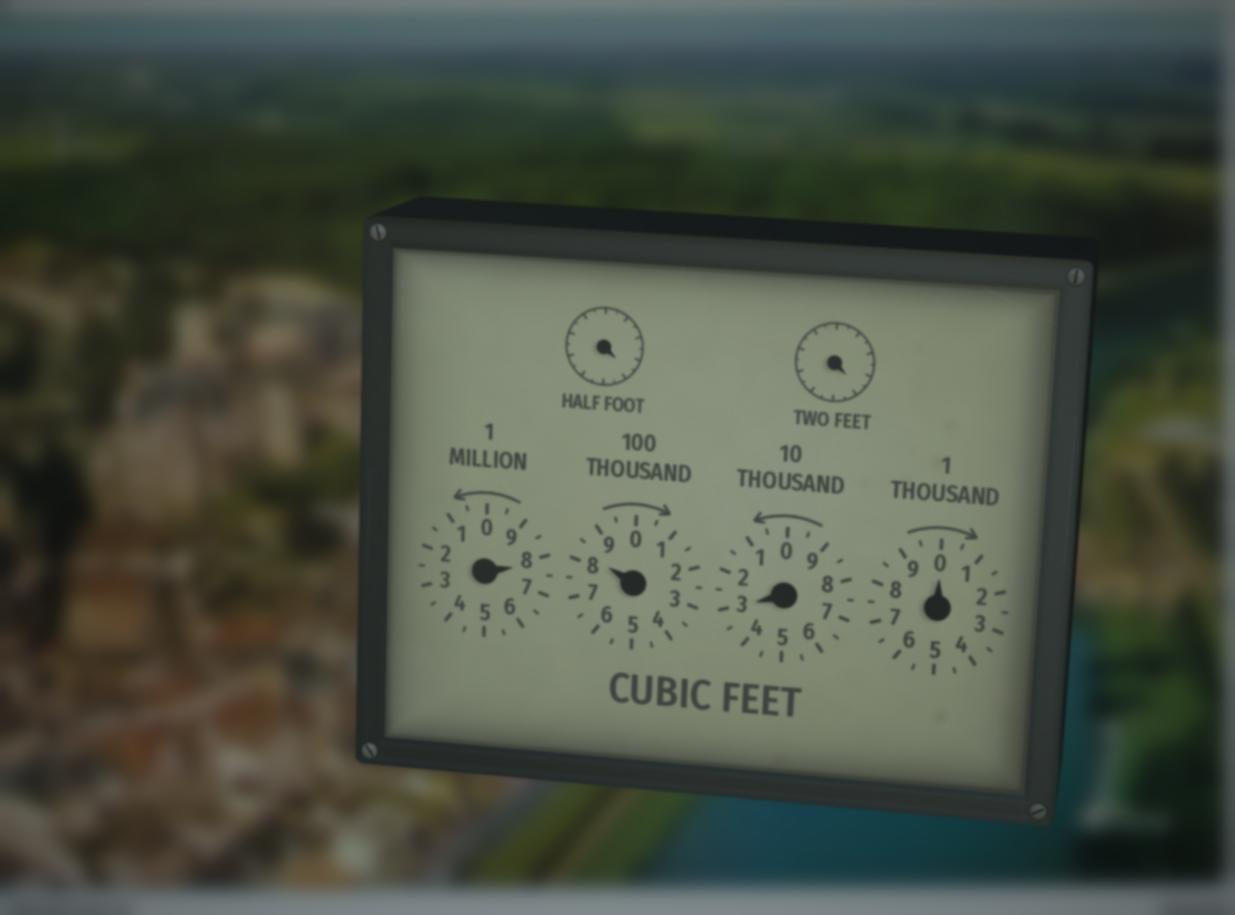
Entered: {"value": 783000, "unit": "ft³"}
